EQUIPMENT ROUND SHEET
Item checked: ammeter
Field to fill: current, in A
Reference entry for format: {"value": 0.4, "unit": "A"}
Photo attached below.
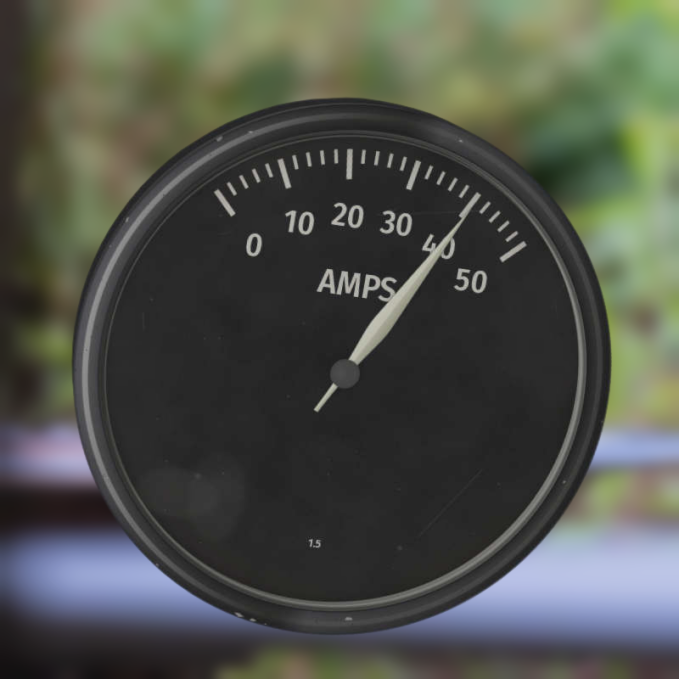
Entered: {"value": 40, "unit": "A"}
